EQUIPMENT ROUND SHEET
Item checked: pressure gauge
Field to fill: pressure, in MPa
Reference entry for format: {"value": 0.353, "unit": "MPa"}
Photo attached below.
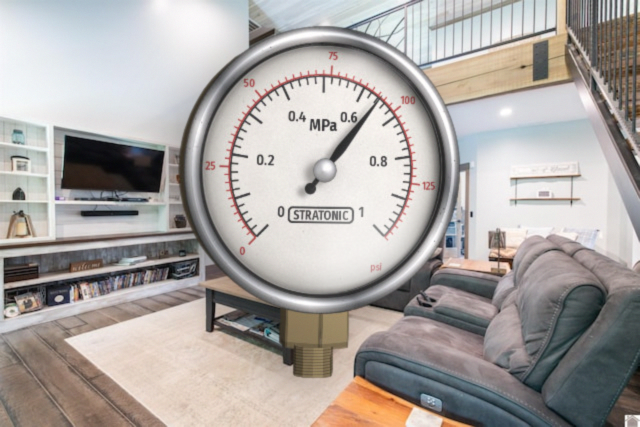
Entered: {"value": 0.64, "unit": "MPa"}
